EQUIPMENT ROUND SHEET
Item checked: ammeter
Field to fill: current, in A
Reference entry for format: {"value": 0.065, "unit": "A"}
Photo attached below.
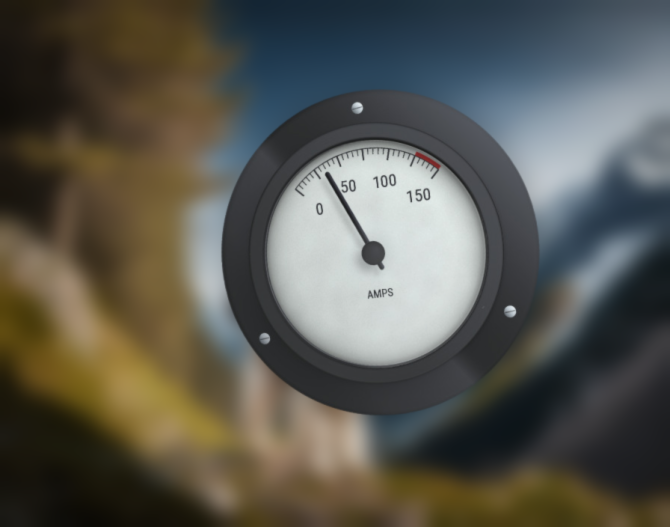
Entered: {"value": 35, "unit": "A"}
